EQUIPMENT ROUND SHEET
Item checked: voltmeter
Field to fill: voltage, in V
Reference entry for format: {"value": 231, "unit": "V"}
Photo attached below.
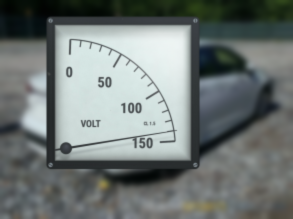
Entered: {"value": 140, "unit": "V"}
